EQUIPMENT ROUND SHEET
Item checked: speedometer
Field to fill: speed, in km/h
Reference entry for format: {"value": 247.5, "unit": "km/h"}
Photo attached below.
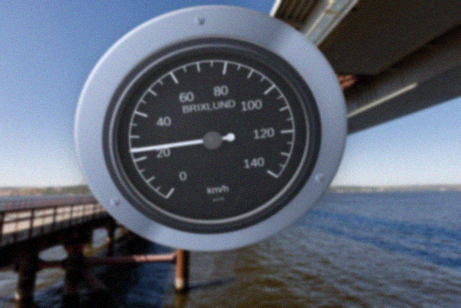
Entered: {"value": 25, "unit": "km/h"}
